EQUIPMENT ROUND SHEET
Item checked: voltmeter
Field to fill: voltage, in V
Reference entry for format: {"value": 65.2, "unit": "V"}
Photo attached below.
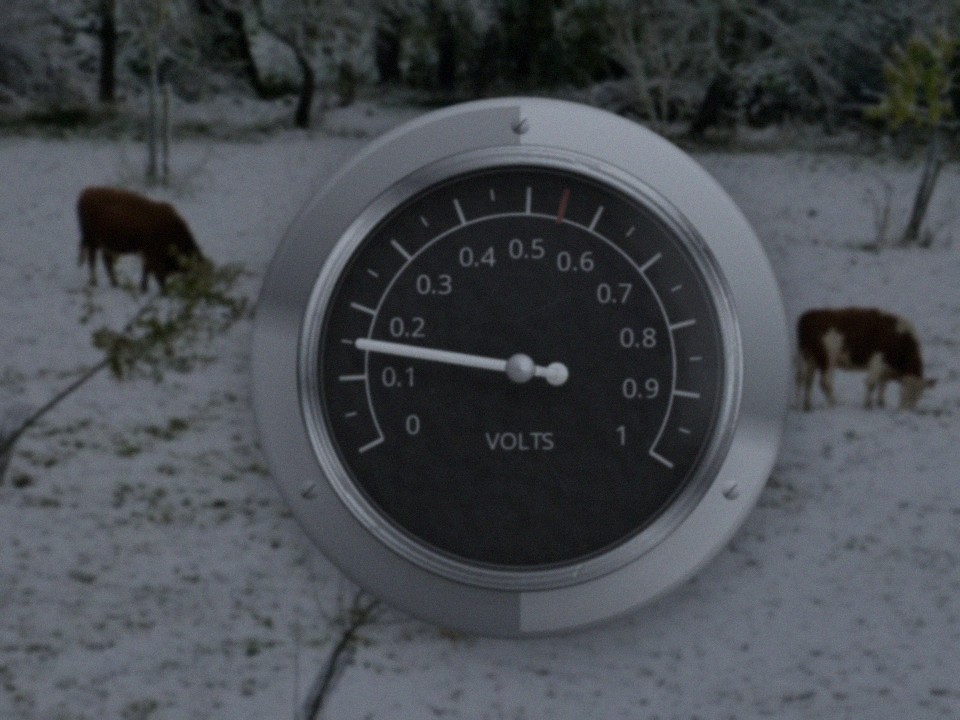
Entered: {"value": 0.15, "unit": "V"}
